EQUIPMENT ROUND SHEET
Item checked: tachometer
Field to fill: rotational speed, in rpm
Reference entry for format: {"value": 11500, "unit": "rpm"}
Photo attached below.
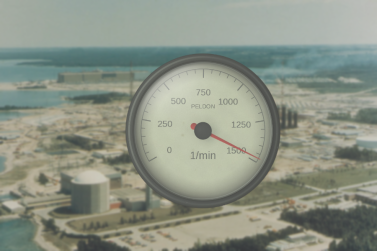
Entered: {"value": 1475, "unit": "rpm"}
